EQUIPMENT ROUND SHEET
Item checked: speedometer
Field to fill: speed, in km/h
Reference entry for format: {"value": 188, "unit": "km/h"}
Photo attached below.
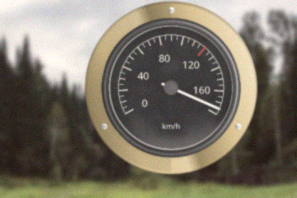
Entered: {"value": 175, "unit": "km/h"}
